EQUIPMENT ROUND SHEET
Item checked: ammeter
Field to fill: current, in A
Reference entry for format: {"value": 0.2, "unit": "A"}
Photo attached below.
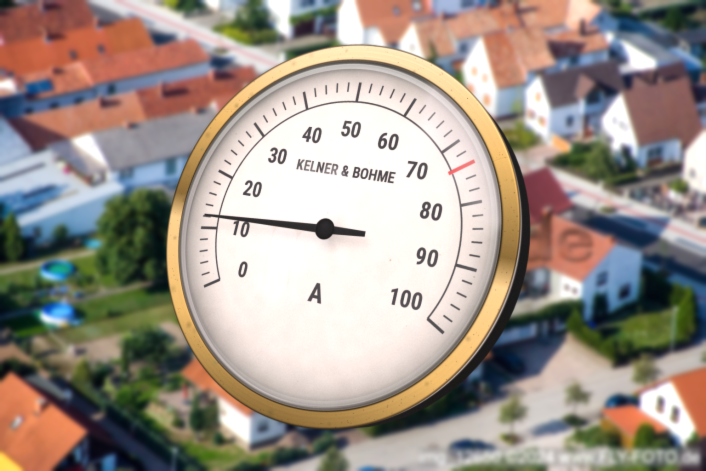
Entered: {"value": 12, "unit": "A"}
